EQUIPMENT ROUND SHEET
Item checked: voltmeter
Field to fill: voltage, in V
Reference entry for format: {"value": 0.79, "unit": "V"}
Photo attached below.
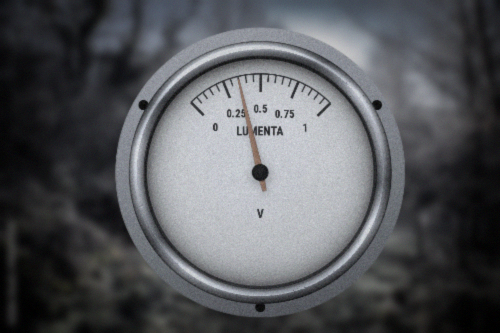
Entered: {"value": 0.35, "unit": "V"}
